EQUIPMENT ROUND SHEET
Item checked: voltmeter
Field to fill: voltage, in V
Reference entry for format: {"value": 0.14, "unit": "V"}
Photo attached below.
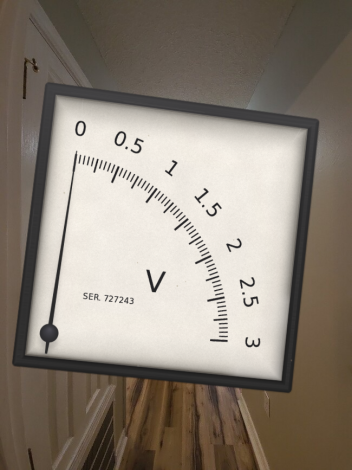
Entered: {"value": 0, "unit": "V"}
